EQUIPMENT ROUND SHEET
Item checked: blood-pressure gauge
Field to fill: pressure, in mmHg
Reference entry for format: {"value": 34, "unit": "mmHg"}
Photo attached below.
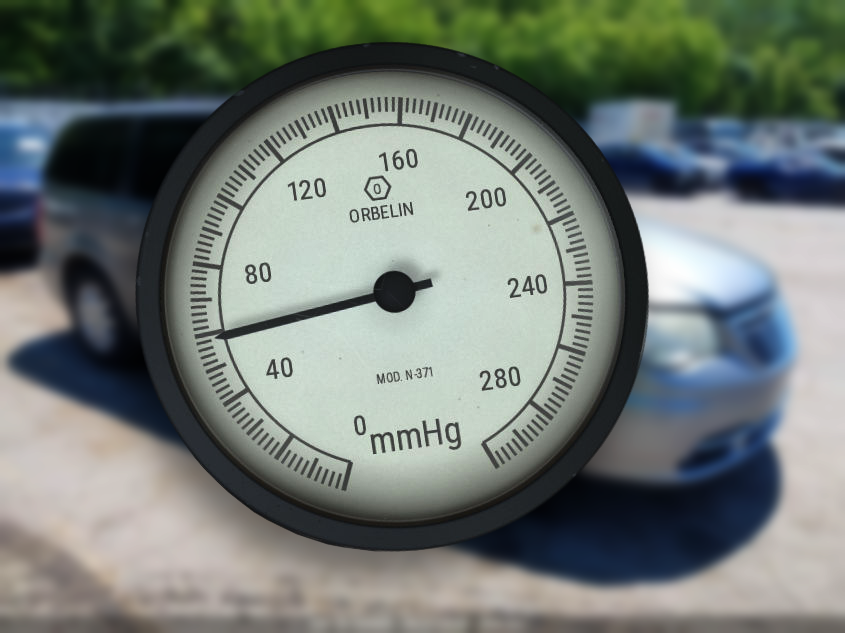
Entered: {"value": 58, "unit": "mmHg"}
